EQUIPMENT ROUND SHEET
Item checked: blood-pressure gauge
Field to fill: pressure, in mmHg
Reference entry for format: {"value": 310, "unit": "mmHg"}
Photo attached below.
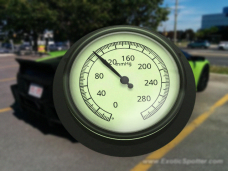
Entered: {"value": 110, "unit": "mmHg"}
